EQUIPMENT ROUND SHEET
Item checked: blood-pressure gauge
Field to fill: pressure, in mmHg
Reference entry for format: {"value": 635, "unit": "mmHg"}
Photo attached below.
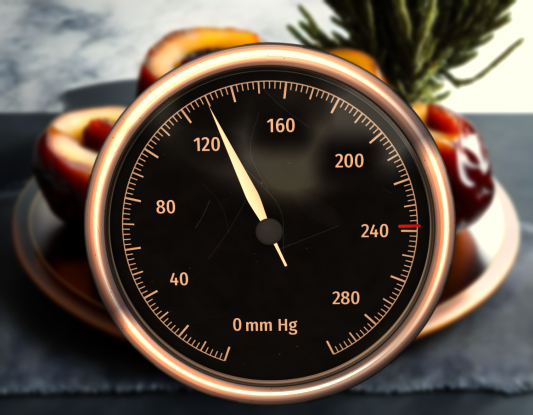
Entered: {"value": 130, "unit": "mmHg"}
